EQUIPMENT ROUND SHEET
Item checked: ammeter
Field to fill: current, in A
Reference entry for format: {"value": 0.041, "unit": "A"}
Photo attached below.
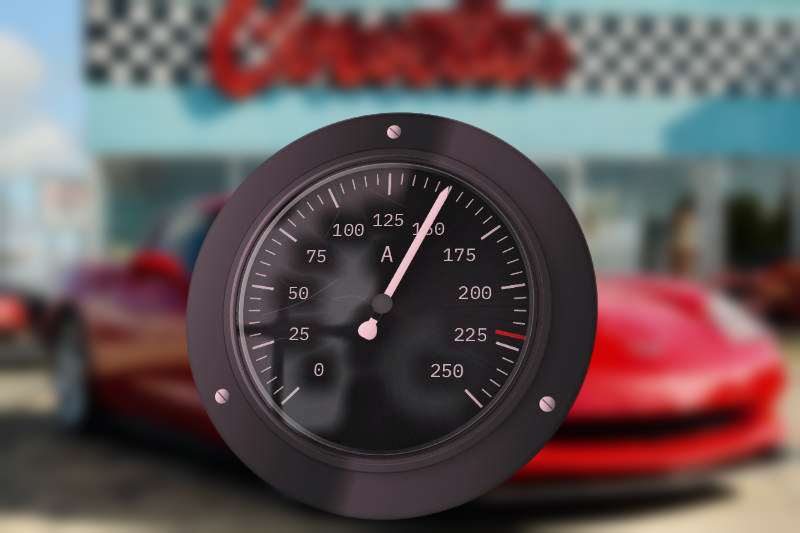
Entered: {"value": 150, "unit": "A"}
